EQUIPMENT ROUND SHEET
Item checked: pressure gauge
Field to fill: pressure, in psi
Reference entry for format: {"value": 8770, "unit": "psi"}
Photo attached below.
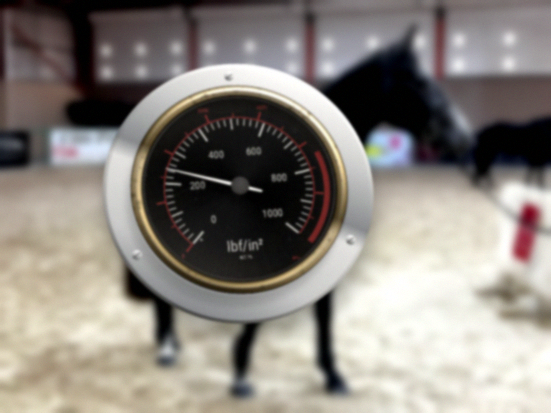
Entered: {"value": 240, "unit": "psi"}
